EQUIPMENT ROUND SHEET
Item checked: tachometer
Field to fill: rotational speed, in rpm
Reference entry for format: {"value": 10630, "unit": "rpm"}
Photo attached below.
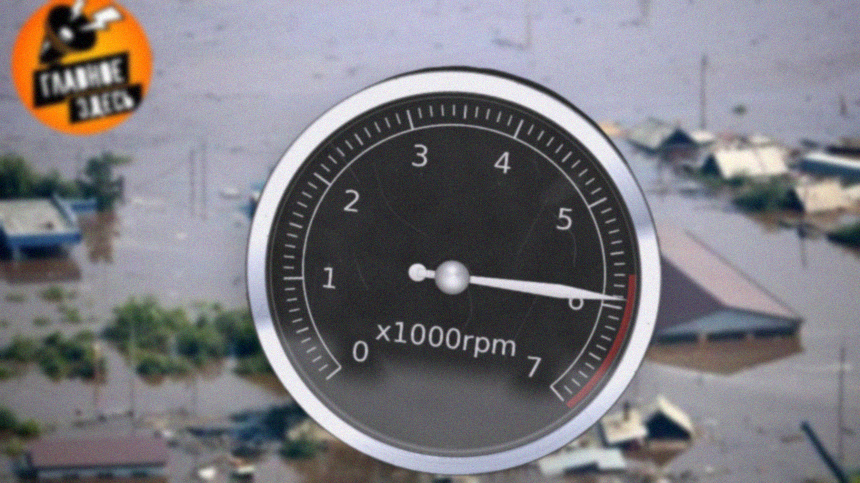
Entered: {"value": 5900, "unit": "rpm"}
